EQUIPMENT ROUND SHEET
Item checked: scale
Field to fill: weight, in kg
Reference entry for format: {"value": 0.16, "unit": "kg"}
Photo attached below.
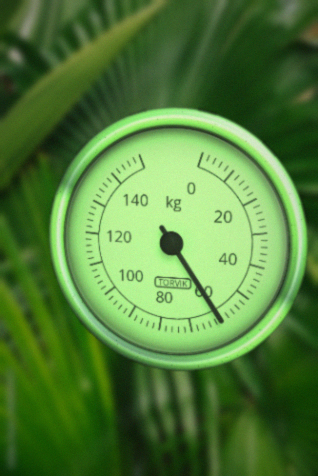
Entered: {"value": 60, "unit": "kg"}
